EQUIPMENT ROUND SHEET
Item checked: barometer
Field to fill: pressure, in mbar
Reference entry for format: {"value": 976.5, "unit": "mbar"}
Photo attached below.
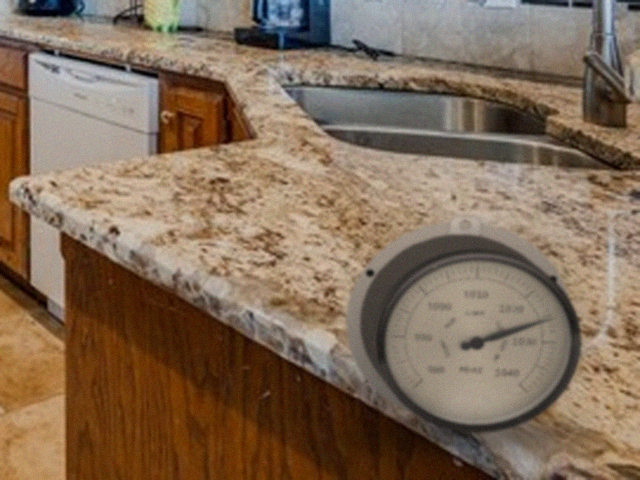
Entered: {"value": 1025, "unit": "mbar"}
